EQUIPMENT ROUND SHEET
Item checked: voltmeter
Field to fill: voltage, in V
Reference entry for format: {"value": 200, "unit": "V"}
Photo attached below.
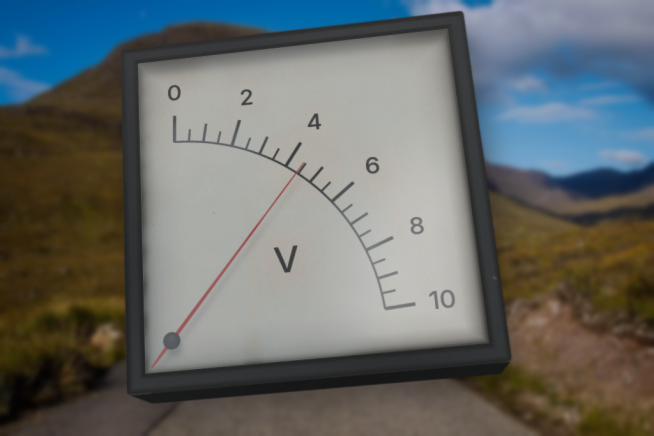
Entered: {"value": 4.5, "unit": "V"}
